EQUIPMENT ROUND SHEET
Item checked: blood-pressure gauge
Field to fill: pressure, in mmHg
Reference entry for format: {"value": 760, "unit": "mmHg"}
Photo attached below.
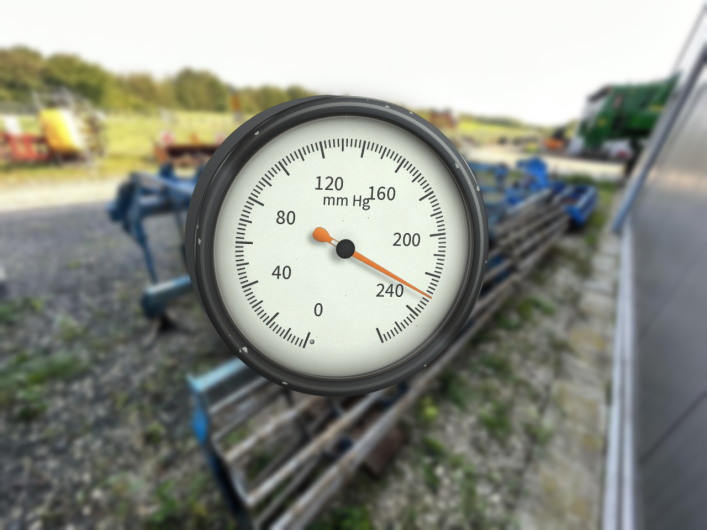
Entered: {"value": 230, "unit": "mmHg"}
